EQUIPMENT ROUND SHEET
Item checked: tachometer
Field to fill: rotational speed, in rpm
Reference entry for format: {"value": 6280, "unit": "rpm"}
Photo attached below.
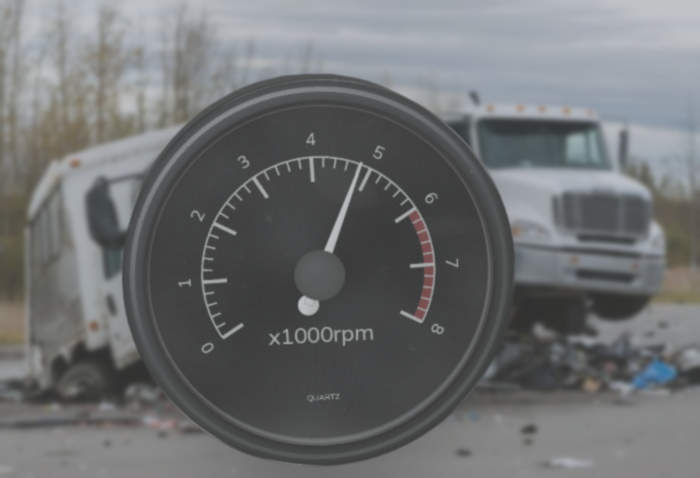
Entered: {"value": 4800, "unit": "rpm"}
